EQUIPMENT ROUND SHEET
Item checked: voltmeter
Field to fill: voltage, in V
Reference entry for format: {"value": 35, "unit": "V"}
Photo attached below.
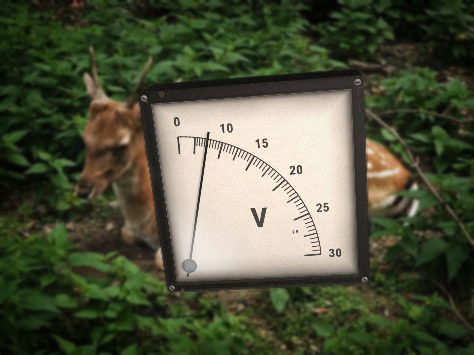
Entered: {"value": 7.5, "unit": "V"}
